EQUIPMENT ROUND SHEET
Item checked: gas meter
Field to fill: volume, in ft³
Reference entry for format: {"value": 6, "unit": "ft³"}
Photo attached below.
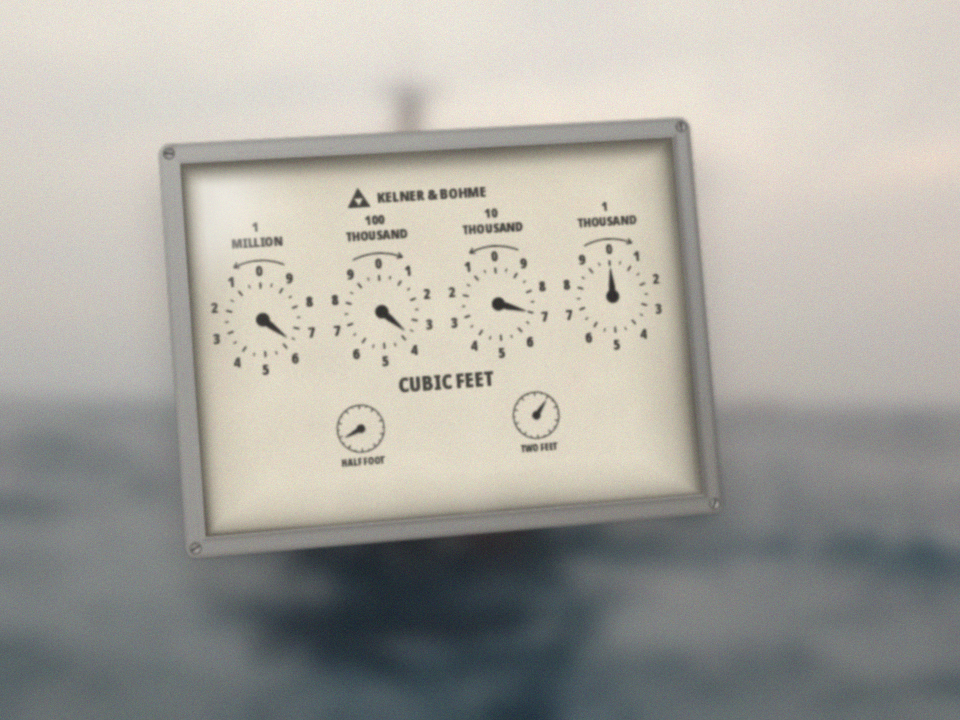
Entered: {"value": 637000, "unit": "ft³"}
